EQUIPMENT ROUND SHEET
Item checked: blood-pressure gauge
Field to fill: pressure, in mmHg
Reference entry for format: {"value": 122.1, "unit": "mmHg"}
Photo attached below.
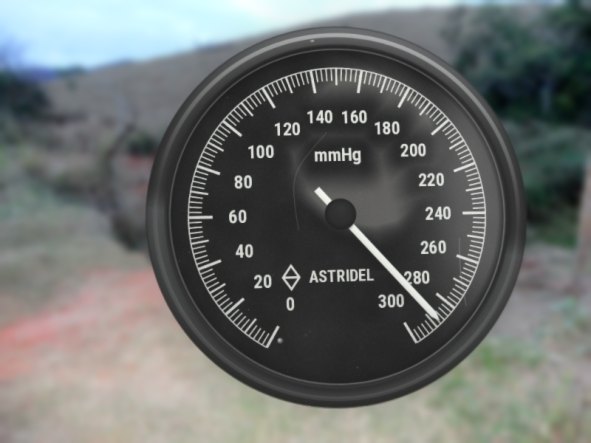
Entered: {"value": 288, "unit": "mmHg"}
